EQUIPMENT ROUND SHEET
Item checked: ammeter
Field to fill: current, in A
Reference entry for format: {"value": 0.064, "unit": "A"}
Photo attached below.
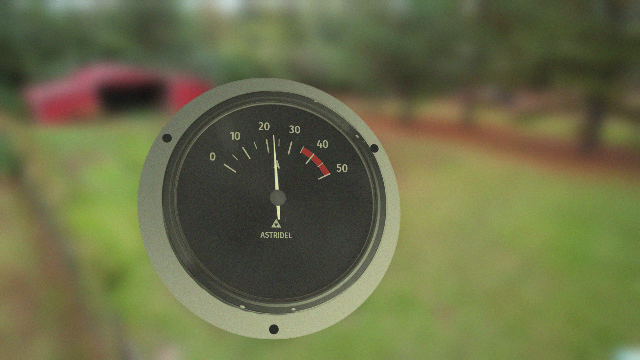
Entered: {"value": 22.5, "unit": "A"}
